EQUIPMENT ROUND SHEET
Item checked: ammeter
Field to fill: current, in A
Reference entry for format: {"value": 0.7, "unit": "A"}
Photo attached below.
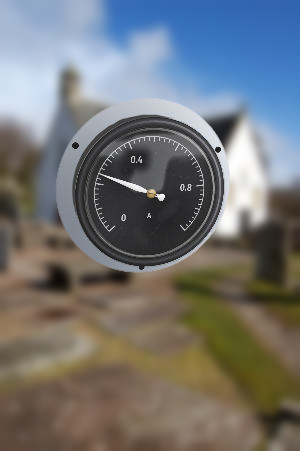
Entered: {"value": 0.24, "unit": "A"}
